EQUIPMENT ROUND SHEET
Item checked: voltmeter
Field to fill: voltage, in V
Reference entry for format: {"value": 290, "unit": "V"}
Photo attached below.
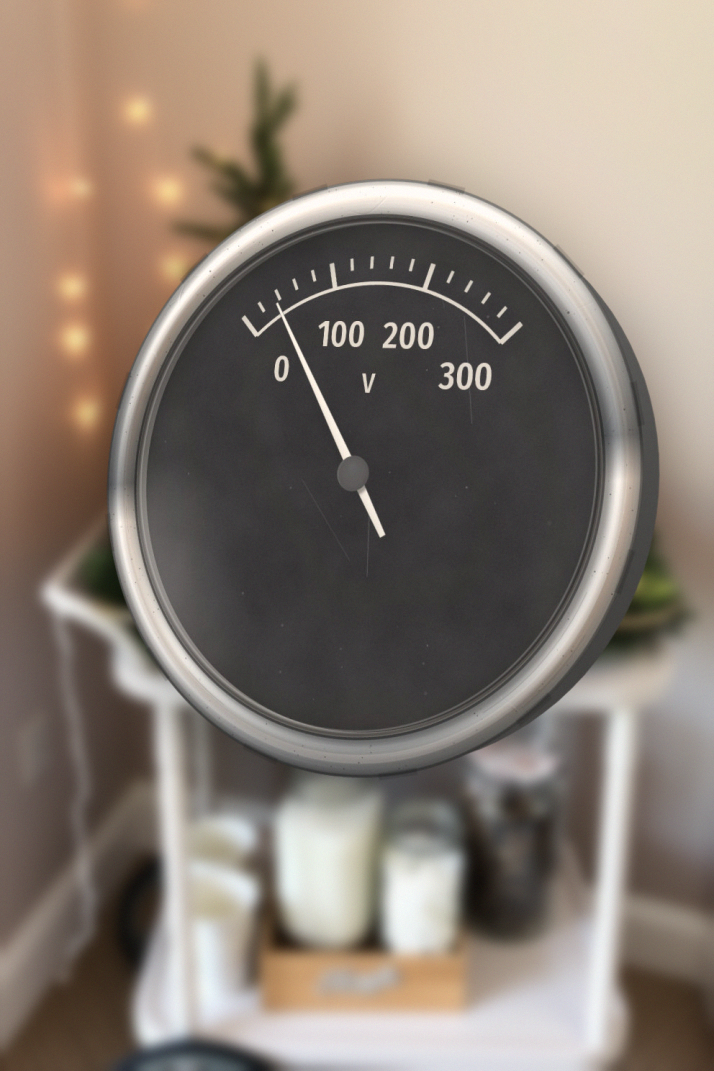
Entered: {"value": 40, "unit": "V"}
